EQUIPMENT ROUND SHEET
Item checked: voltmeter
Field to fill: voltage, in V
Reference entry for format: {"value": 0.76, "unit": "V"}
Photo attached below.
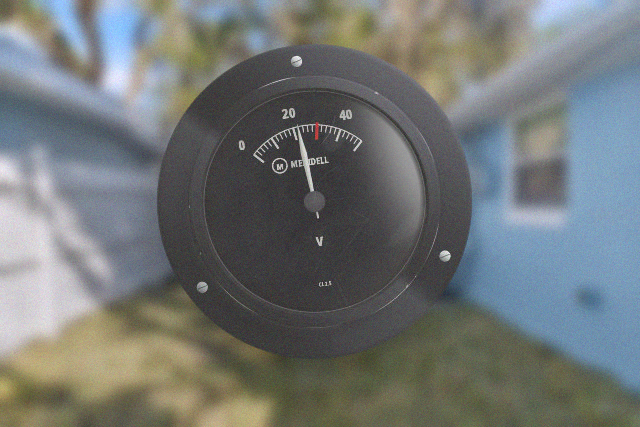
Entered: {"value": 22, "unit": "V"}
